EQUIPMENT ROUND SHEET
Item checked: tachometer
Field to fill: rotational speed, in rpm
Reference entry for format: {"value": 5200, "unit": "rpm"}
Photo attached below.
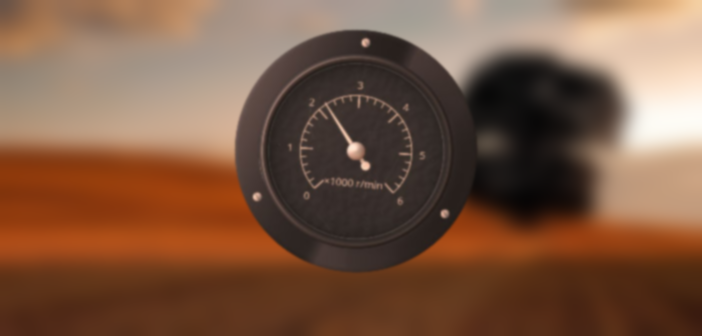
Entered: {"value": 2200, "unit": "rpm"}
